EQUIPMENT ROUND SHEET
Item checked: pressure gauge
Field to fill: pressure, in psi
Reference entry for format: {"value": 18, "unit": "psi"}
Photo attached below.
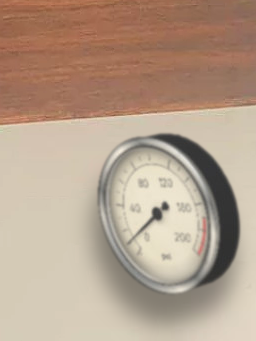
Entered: {"value": 10, "unit": "psi"}
